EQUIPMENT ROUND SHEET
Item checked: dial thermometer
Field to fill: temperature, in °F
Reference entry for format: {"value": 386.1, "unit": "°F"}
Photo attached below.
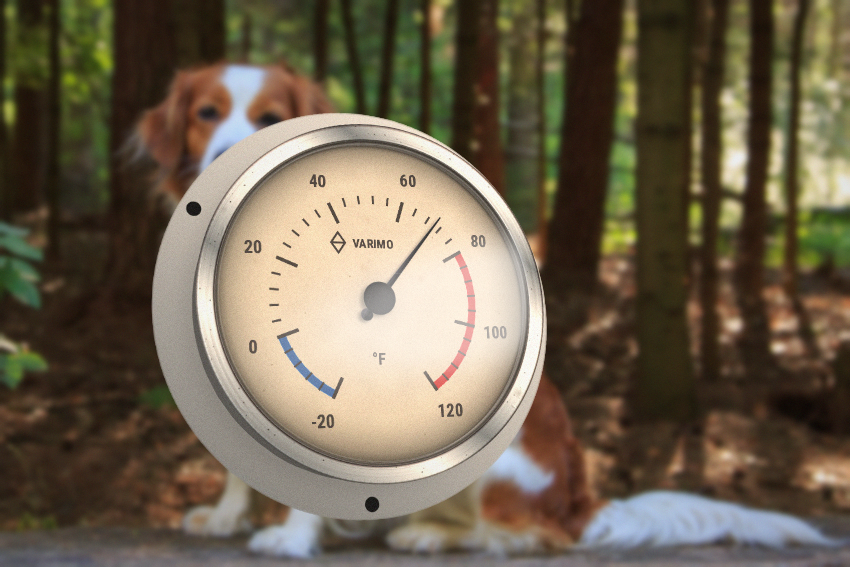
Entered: {"value": 70, "unit": "°F"}
